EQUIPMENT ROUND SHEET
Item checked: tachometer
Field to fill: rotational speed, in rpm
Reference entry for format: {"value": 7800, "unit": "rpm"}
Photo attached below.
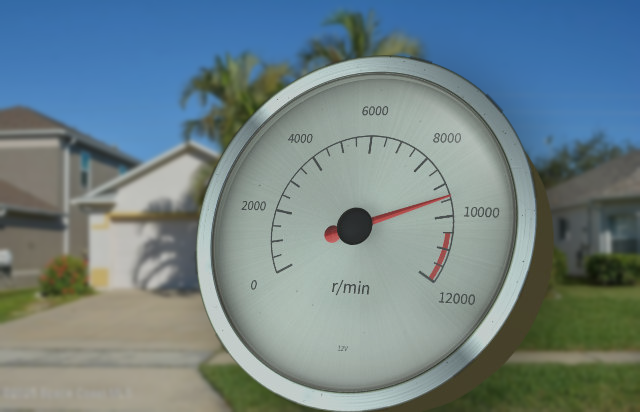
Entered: {"value": 9500, "unit": "rpm"}
